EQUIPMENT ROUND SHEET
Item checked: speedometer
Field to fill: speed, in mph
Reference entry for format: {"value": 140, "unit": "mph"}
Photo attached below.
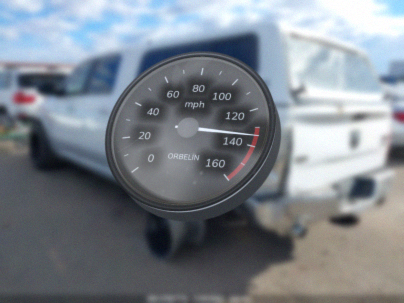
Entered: {"value": 135, "unit": "mph"}
